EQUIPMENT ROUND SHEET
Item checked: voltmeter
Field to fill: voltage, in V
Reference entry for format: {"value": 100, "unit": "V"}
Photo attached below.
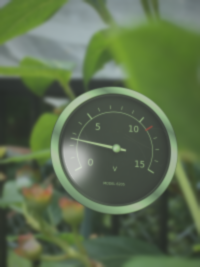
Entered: {"value": 2.5, "unit": "V"}
